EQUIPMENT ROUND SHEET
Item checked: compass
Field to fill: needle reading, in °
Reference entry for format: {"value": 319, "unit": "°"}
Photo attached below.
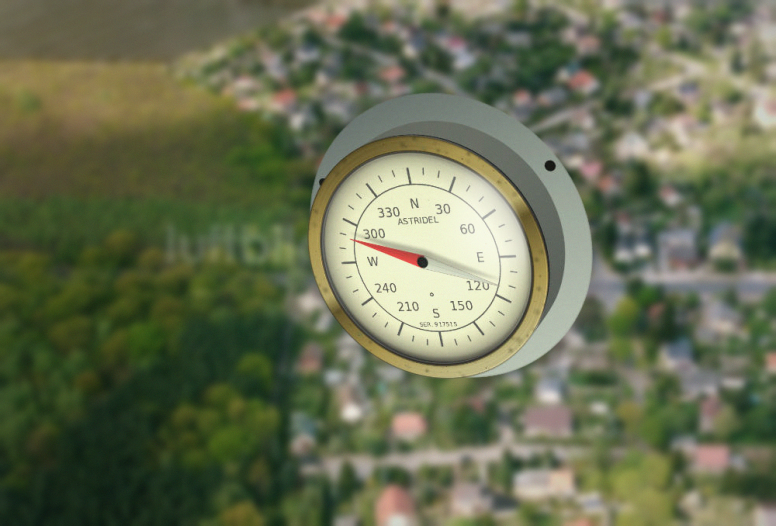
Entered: {"value": 290, "unit": "°"}
